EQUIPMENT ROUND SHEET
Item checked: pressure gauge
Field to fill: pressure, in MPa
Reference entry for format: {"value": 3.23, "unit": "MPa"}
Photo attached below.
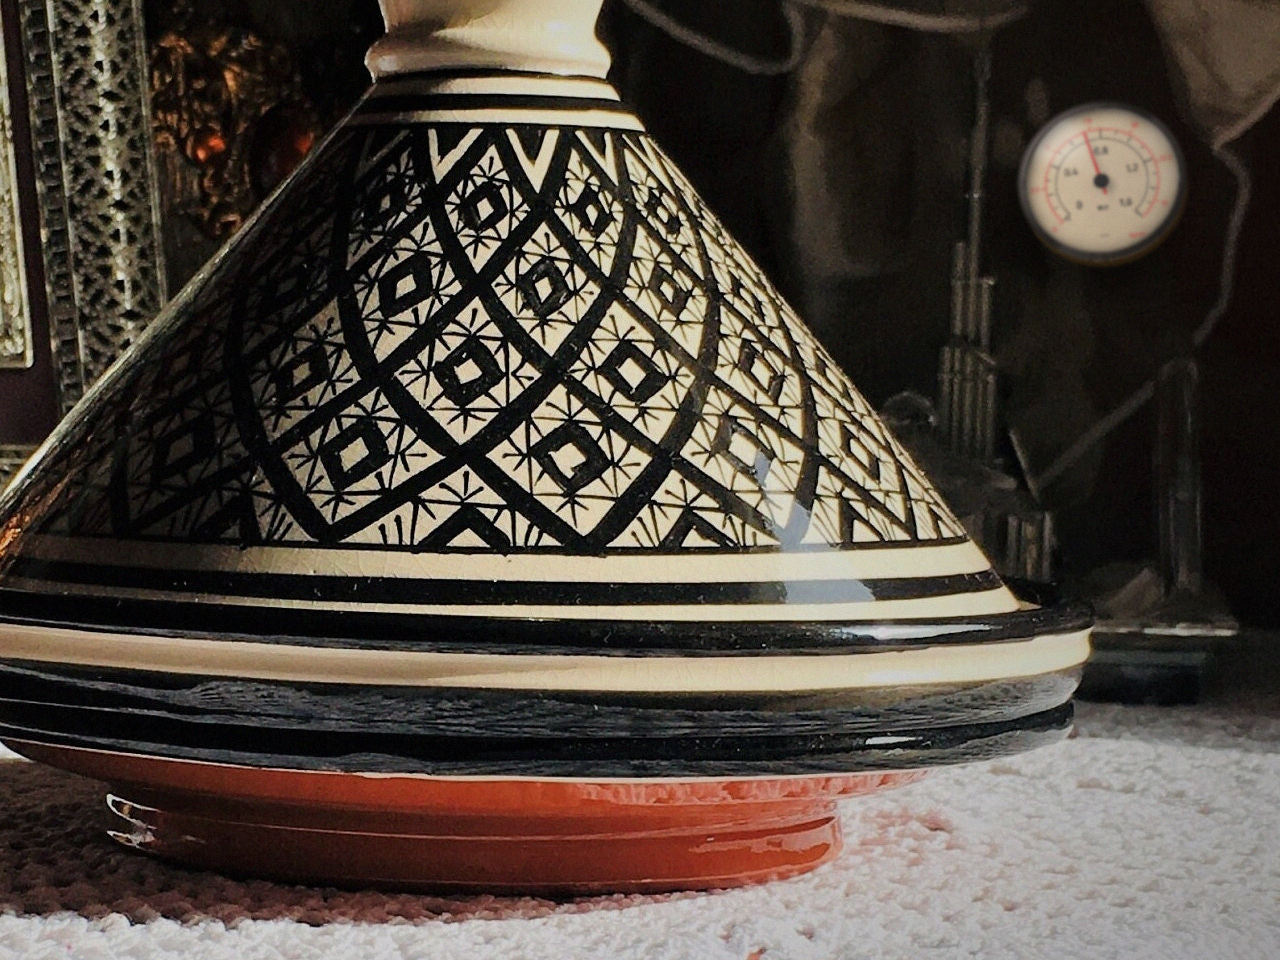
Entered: {"value": 0.7, "unit": "MPa"}
